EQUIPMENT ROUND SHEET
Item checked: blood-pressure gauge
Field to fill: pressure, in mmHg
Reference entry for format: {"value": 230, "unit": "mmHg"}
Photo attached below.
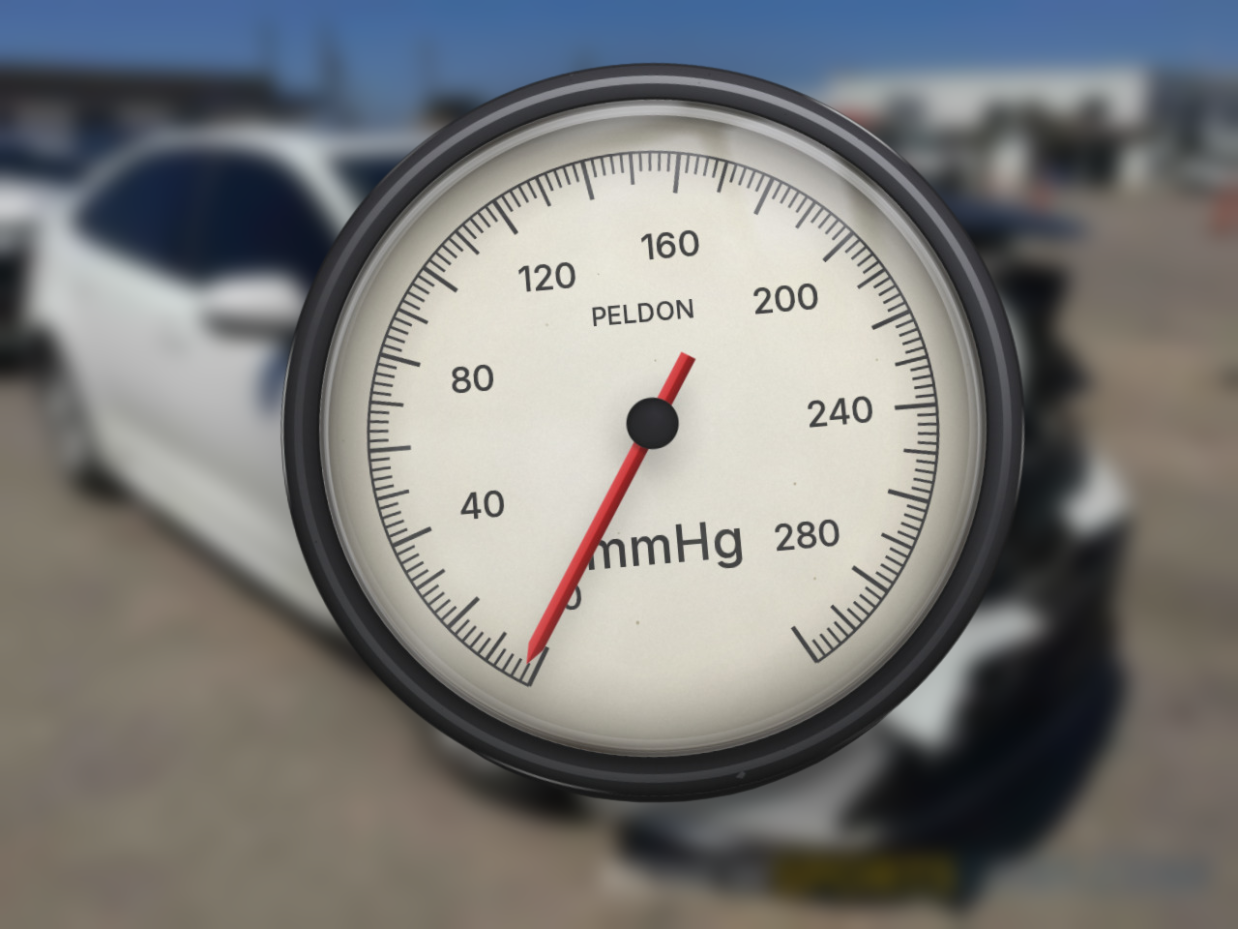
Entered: {"value": 2, "unit": "mmHg"}
